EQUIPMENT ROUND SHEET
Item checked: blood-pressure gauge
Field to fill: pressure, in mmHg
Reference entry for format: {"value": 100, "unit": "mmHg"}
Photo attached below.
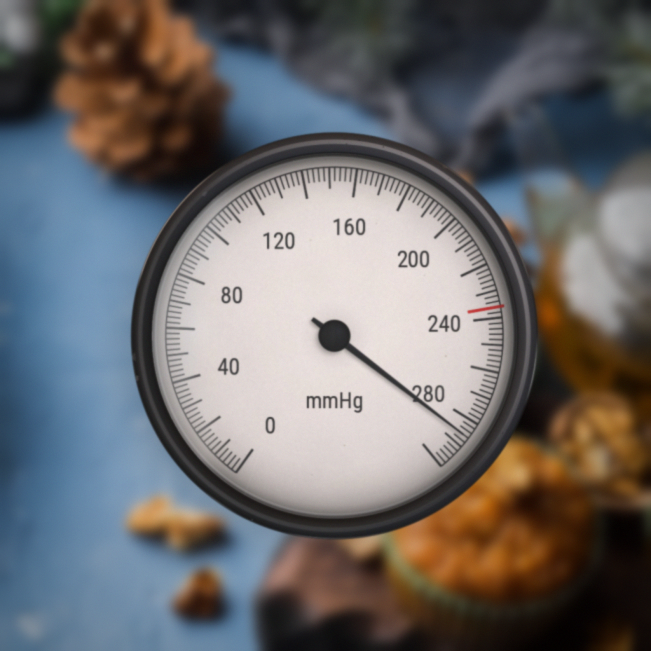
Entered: {"value": 286, "unit": "mmHg"}
